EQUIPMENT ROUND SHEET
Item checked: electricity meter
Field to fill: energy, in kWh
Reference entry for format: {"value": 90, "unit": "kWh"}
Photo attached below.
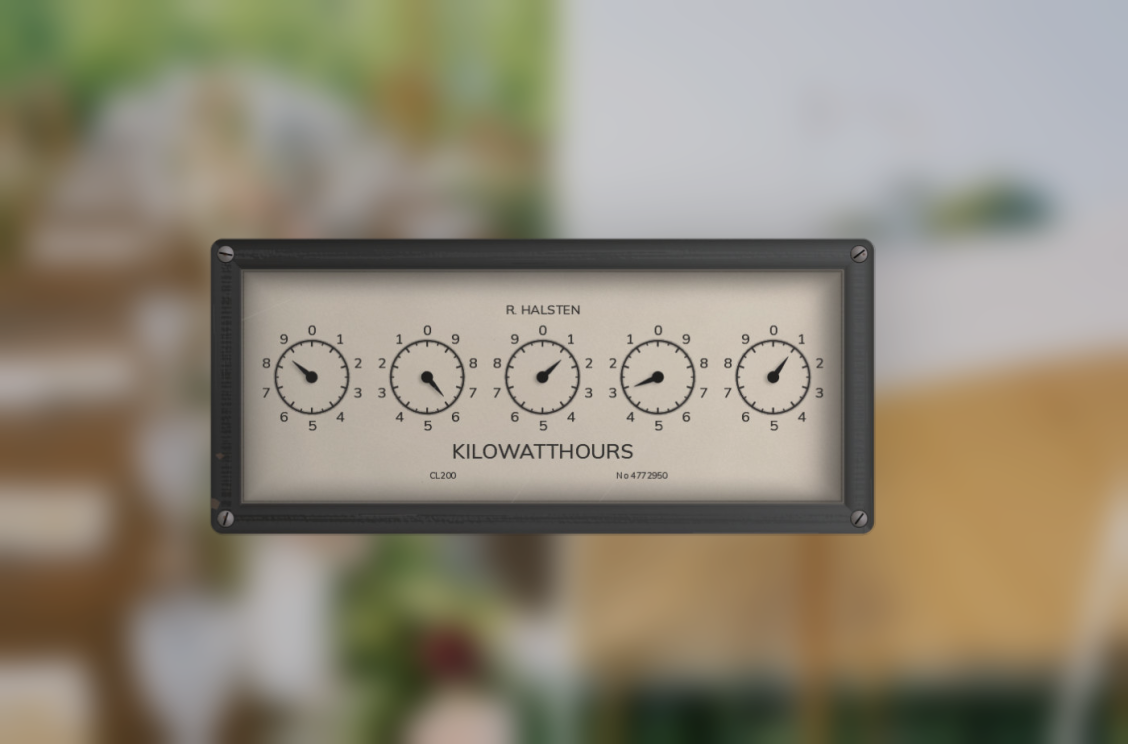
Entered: {"value": 86131, "unit": "kWh"}
